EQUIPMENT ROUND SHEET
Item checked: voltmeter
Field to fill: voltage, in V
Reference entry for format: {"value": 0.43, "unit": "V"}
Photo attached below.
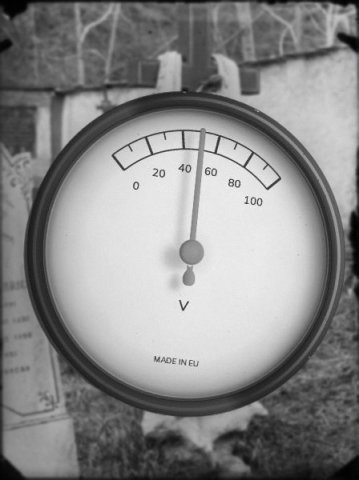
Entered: {"value": 50, "unit": "V"}
